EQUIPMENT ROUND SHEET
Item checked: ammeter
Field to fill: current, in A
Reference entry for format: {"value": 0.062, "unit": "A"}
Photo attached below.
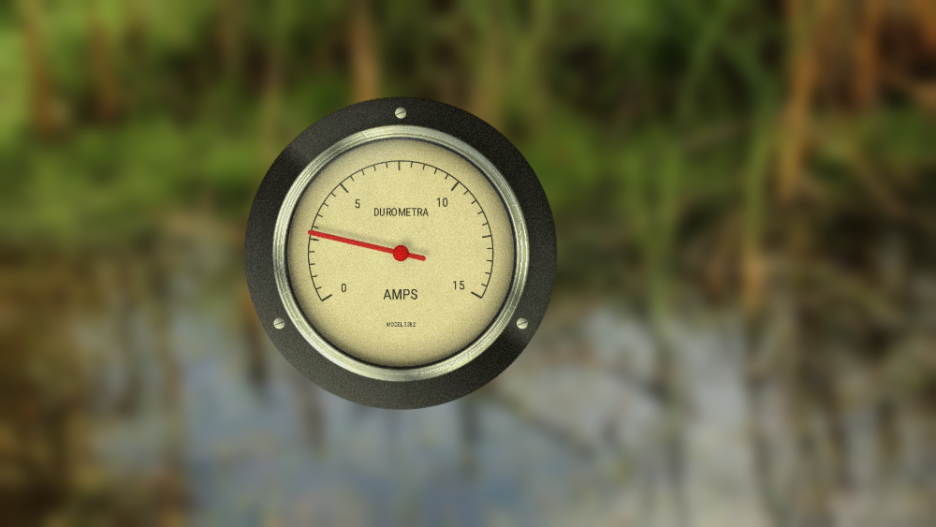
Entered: {"value": 2.75, "unit": "A"}
